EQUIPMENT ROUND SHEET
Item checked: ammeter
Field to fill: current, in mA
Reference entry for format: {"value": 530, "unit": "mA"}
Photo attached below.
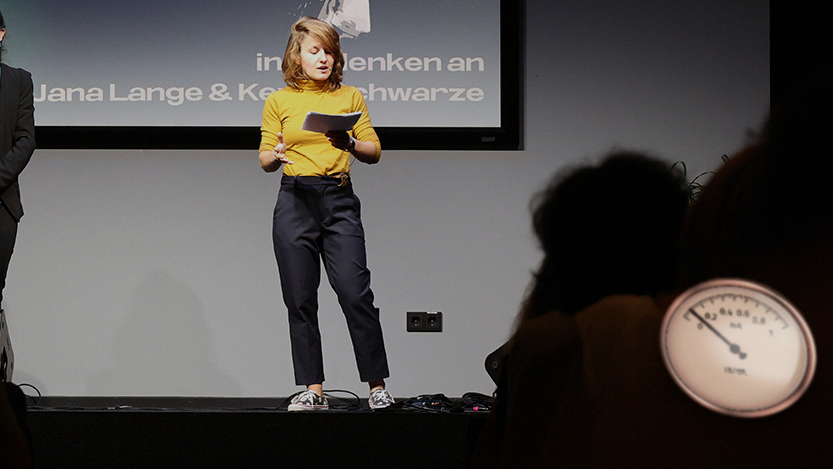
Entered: {"value": 0.1, "unit": "mA"}
